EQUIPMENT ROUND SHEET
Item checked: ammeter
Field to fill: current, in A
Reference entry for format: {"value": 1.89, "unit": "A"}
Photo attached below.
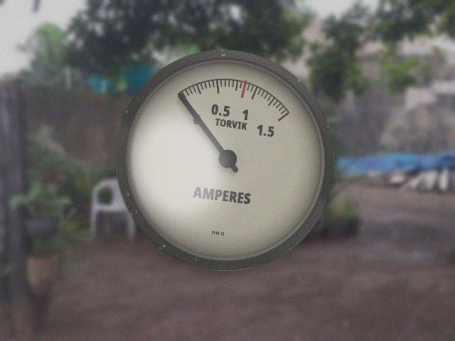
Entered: {"value": 0, "unit": "A"}
